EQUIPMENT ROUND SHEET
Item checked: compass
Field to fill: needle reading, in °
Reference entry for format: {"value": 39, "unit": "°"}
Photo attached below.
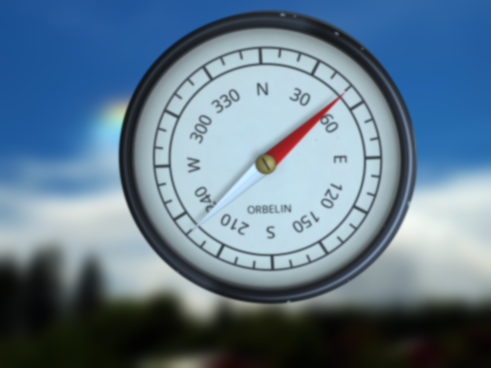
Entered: {"value": 50, "unit": "°"}
